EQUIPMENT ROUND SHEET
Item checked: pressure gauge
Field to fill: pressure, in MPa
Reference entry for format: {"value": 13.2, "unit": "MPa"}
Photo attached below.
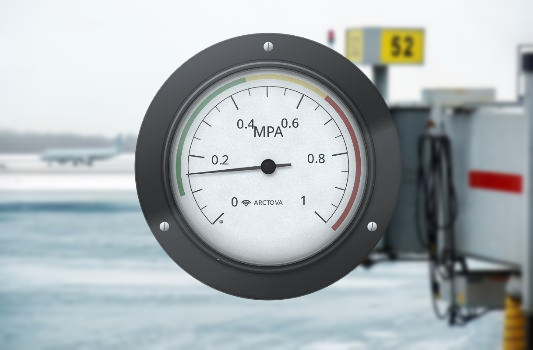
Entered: {"value": 0.15, "unit": "MPa"}
